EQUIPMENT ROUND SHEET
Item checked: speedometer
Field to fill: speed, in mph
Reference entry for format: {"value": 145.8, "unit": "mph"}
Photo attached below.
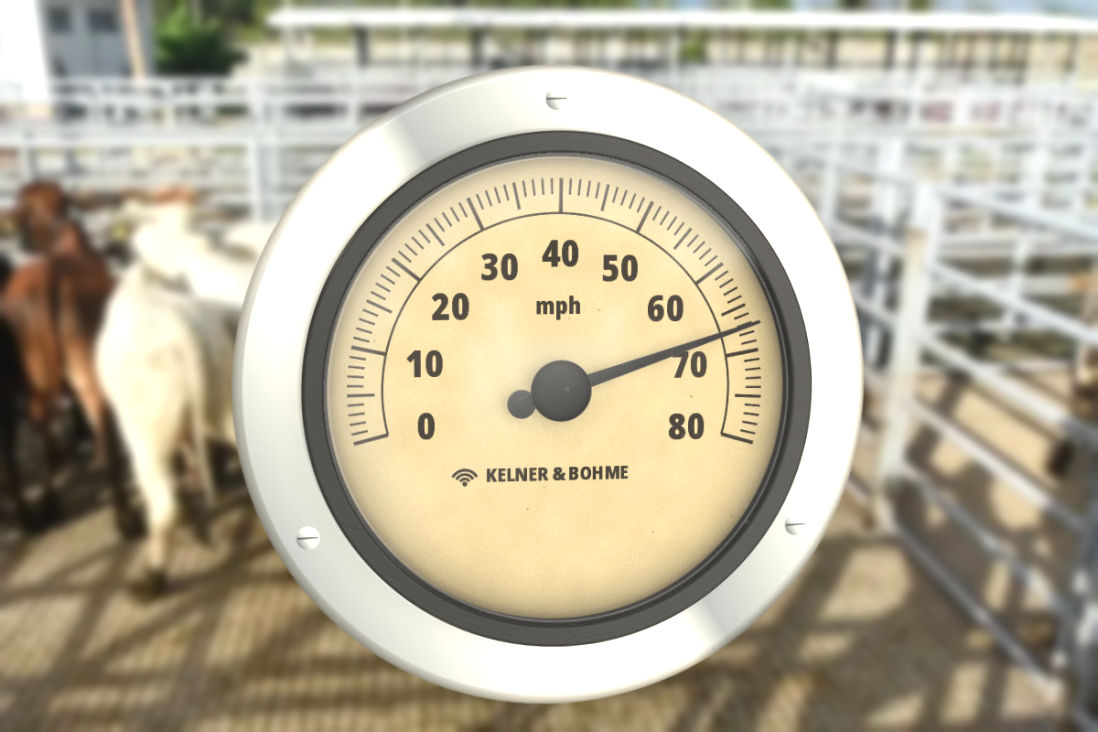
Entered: {"value": 67, "unit": "mph"}
